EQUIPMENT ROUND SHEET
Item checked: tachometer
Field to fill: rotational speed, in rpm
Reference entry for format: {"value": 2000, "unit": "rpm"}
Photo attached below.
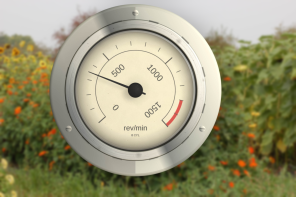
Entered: {"value": 350, "unit": "rpm"}
